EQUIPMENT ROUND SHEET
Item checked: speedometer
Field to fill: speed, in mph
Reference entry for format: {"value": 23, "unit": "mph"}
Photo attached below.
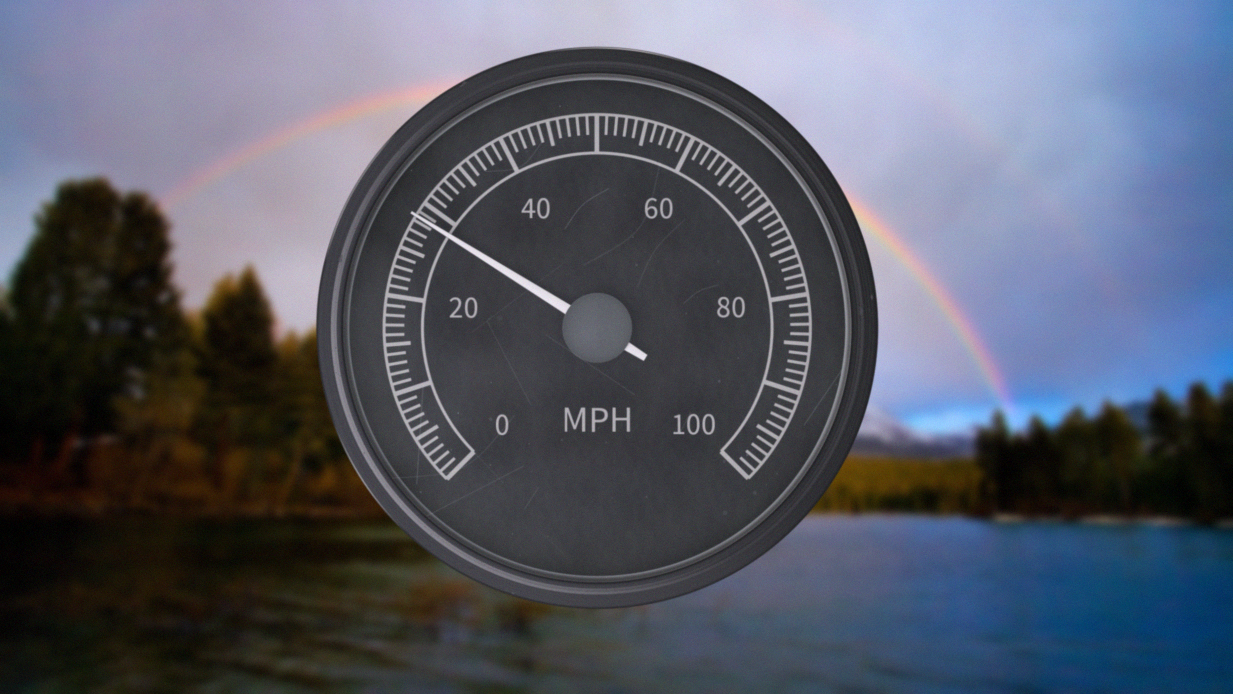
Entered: {"value": 28.5, "unit": "mph"}
